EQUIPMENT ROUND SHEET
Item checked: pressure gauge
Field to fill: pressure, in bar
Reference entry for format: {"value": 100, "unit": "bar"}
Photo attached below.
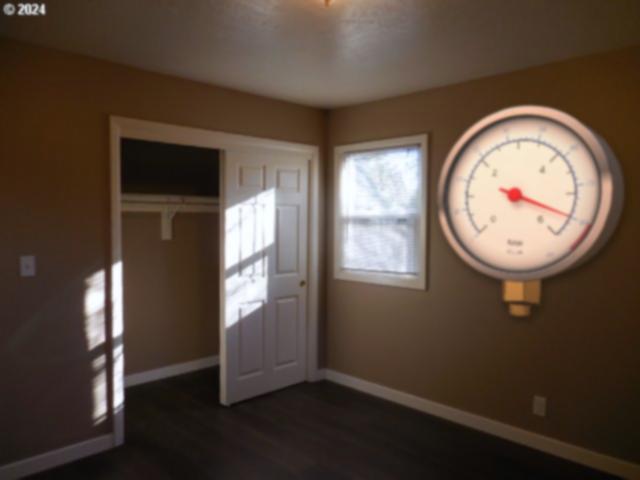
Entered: {"value": 5.5, "unit": "bar"}
